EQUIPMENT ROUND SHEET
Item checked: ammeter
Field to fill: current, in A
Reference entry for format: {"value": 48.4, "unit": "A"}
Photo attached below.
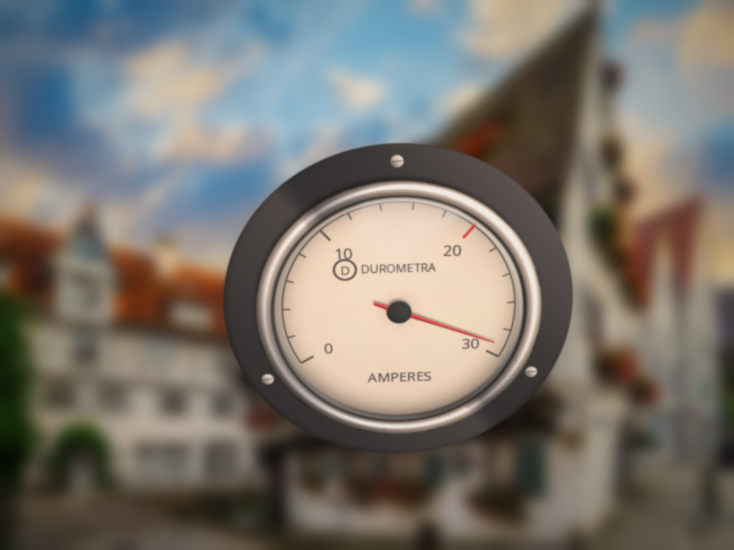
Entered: {"value": 29, "unit": "A"}
